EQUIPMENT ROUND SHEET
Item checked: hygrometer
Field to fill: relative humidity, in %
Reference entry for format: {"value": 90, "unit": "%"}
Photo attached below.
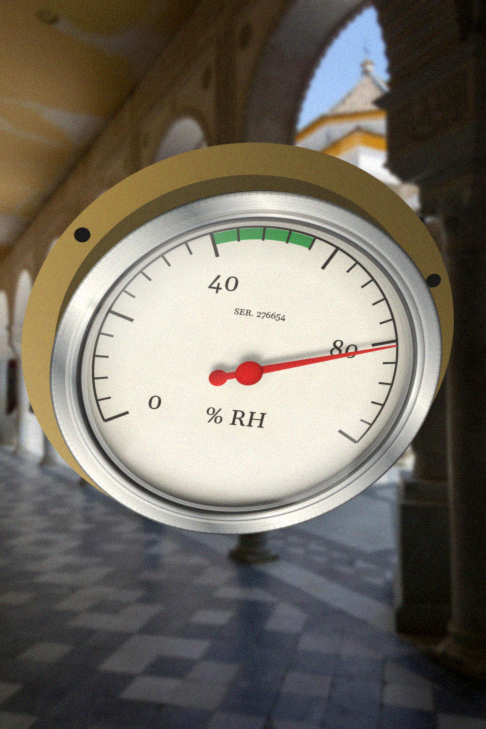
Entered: {"value": 80, "unit": "%"}
